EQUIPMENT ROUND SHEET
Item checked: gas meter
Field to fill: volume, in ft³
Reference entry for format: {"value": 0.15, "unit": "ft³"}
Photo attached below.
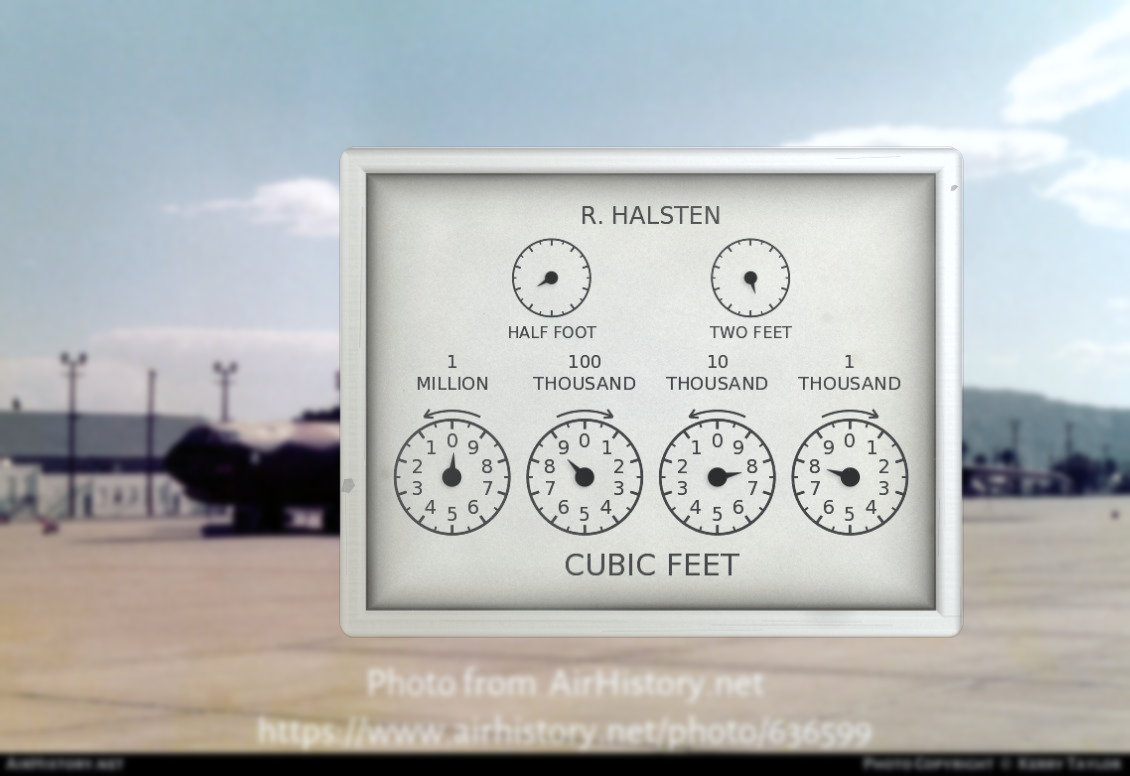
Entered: {"value": 987800, "unit": "ft³"}
